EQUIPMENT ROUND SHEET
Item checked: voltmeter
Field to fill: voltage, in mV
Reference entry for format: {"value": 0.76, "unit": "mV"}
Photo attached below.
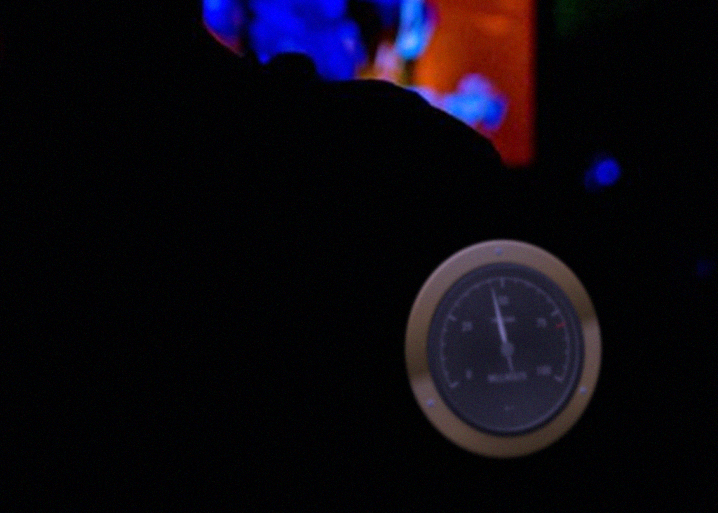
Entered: {"value": 45, "unit": "mV"}
